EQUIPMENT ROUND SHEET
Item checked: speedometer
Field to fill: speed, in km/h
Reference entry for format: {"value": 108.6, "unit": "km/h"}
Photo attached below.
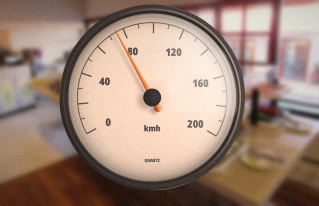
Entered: {"value": 75, "unit": "km/h"}
